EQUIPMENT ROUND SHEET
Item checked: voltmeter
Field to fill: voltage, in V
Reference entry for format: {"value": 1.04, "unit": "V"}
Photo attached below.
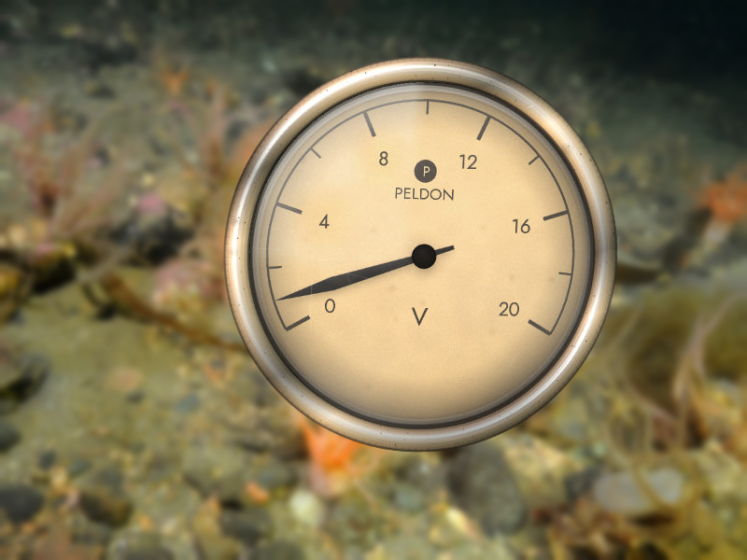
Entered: {"value": 1, "unit": "V"}
